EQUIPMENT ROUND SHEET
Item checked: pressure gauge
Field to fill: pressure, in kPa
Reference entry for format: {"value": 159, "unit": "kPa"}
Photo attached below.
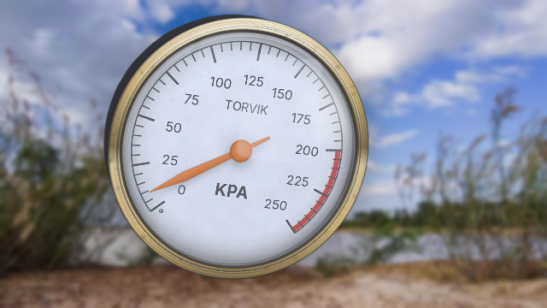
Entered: {"value": 10, "unit": "kPa"}
